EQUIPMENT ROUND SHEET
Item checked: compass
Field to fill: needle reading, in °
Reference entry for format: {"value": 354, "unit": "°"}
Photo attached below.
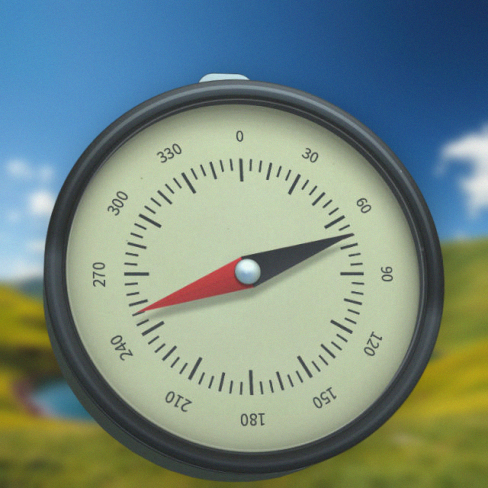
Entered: {"value": 250, "unit": "°"}
